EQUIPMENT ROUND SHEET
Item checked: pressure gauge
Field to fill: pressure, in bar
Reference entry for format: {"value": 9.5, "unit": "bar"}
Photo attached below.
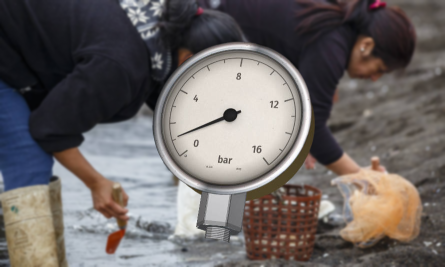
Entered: {"value": 1, "unit": "bar"}
